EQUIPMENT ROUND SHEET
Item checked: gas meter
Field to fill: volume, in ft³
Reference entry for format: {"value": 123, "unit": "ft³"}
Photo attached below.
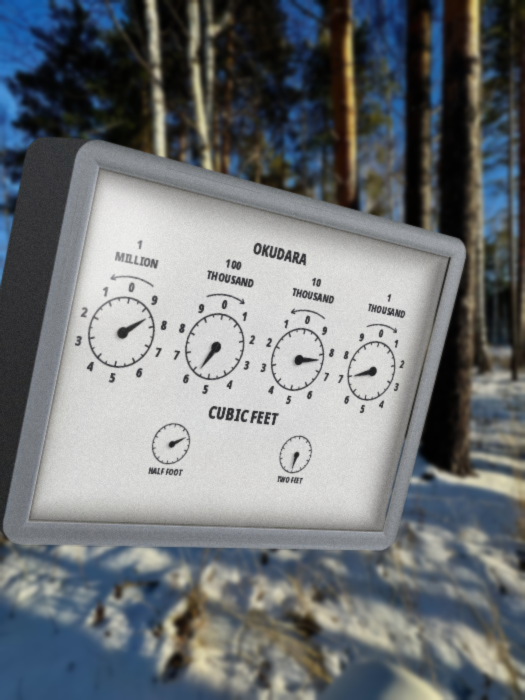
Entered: {"value": 857700, "unit": "ft³"}
